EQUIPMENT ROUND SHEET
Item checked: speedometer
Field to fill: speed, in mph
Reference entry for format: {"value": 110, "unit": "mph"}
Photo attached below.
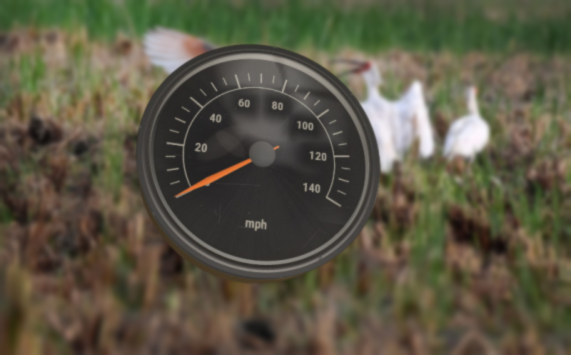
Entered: {"value": 0, "unit": "mph"}
